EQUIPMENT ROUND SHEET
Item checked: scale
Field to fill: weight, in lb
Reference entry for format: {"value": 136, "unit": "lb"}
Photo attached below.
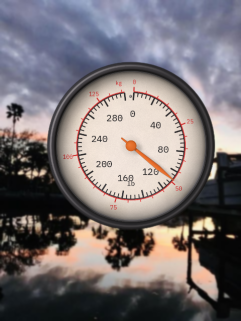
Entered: {"value": 108, "unit": "lb"}
